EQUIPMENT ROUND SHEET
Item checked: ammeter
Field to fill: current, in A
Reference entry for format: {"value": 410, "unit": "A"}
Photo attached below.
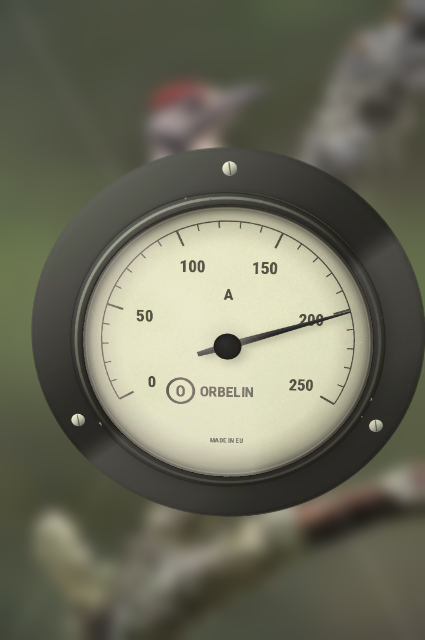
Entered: {"value": 200, "unit": "A"}
